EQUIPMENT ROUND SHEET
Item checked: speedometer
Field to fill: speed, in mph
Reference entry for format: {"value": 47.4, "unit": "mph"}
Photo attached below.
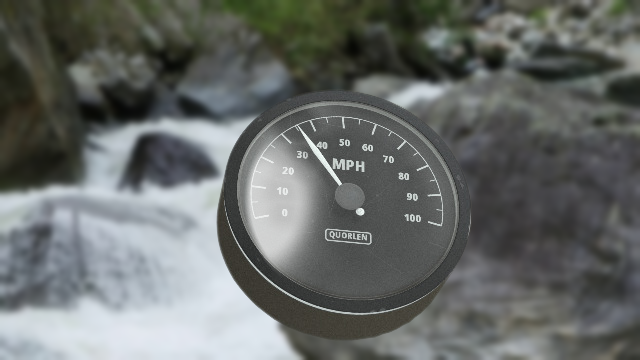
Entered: {"value": 35, "unit": "mph"}
